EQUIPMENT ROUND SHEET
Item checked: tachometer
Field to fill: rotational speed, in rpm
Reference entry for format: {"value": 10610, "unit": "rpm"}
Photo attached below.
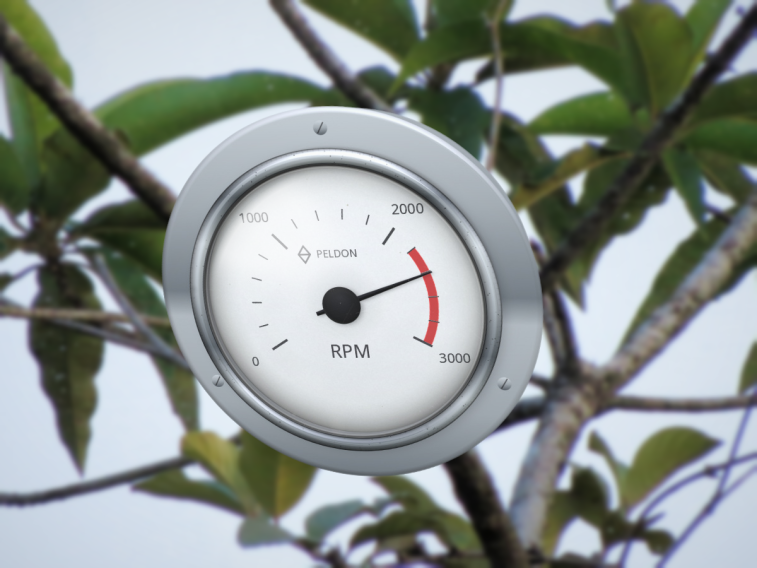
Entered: {"value": 2400, "unit": "rpm"}
